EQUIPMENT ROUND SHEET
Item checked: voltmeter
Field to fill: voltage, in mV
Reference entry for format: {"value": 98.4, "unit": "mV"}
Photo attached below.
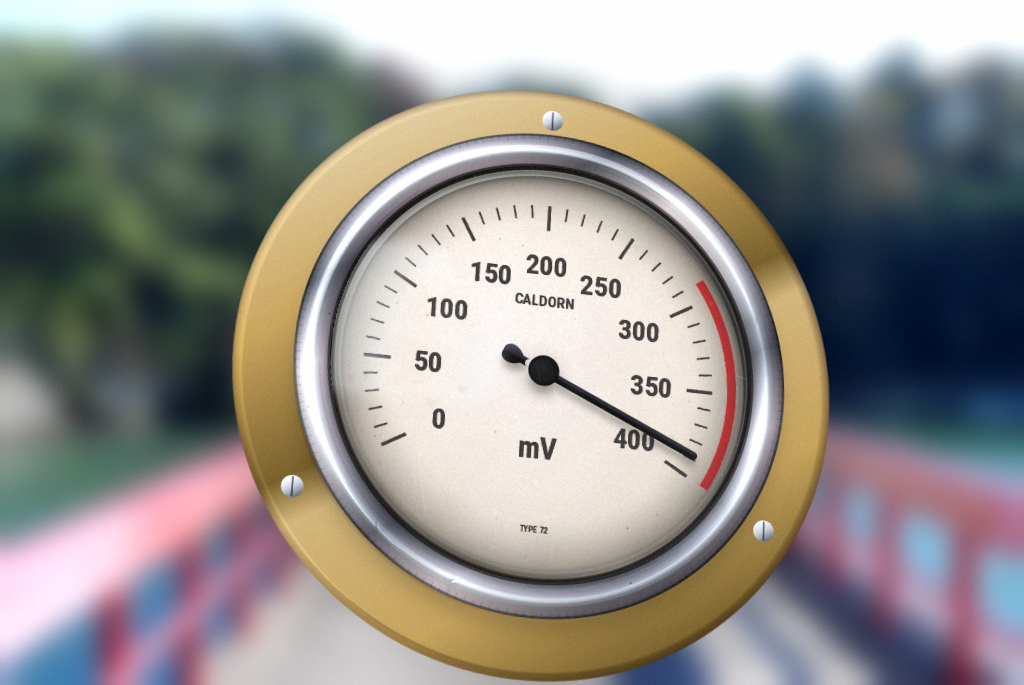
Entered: {"value": 390, "unit": "mV"}
